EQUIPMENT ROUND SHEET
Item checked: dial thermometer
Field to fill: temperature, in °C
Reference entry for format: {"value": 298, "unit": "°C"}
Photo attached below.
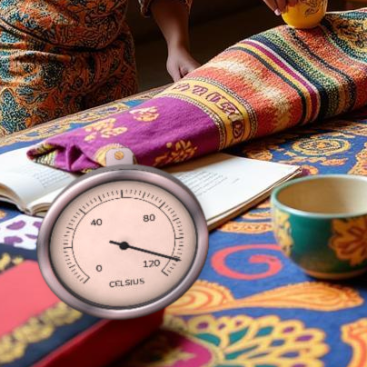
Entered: {"value": 110, "unit": "°C"}
